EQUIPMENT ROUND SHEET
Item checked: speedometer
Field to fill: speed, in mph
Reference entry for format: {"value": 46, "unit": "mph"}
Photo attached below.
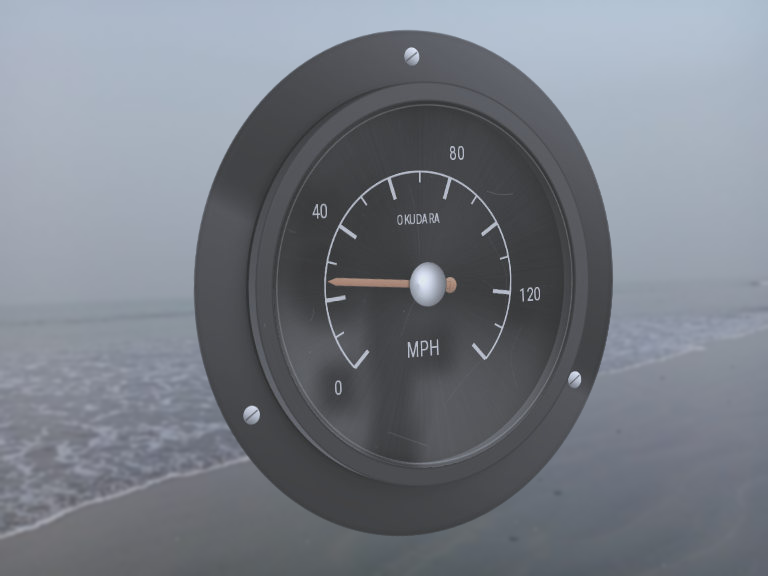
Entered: {"value": 25, "unit": "mph"}
